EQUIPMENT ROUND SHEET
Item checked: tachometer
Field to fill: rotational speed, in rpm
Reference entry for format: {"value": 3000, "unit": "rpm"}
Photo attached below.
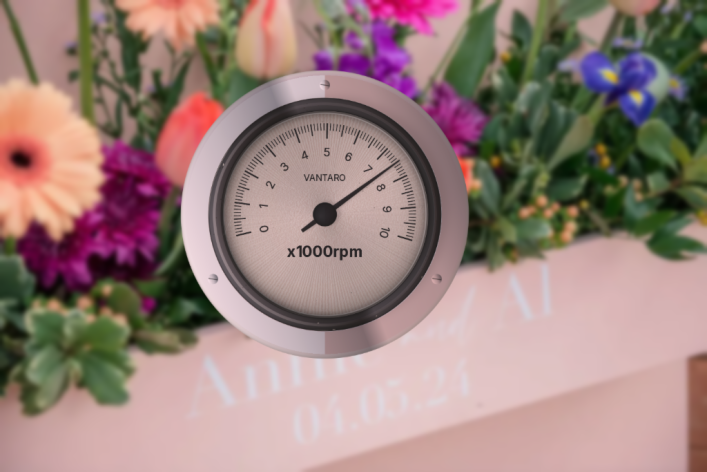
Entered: {"value": 7500, "unit": "rpm"}
